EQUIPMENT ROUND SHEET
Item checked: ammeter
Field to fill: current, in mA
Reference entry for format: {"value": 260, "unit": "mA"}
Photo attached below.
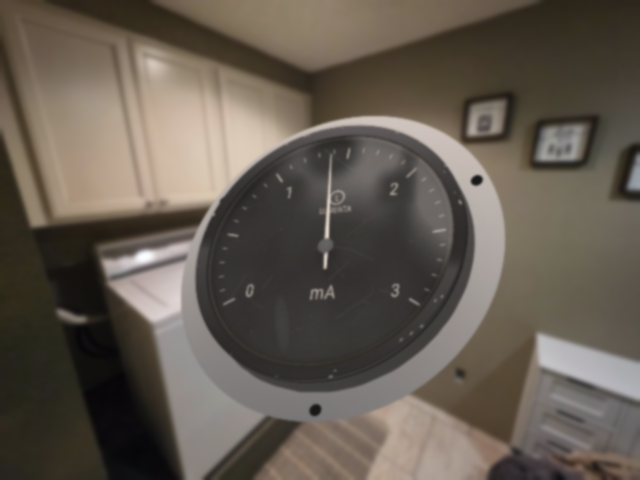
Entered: {"value": 1.4, "unit": "mA"}
